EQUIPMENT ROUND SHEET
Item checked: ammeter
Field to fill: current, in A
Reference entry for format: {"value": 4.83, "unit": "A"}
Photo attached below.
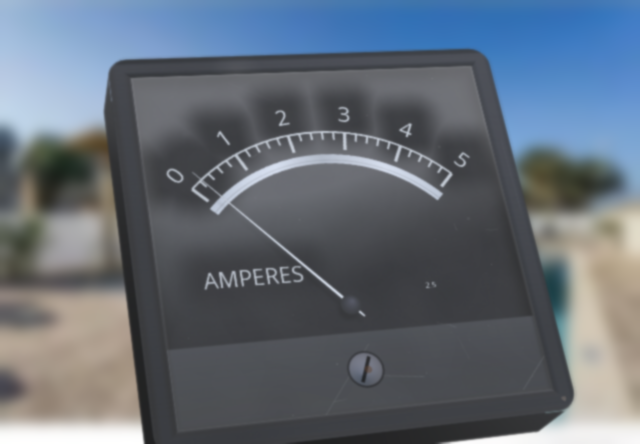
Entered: {"value": 0.2, "unit": "A"}
